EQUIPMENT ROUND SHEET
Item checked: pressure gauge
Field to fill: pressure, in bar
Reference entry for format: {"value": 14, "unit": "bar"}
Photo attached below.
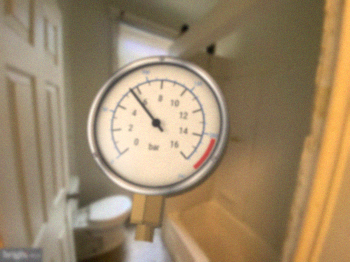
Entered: {"value": 5.5, "unit": "bar"}
